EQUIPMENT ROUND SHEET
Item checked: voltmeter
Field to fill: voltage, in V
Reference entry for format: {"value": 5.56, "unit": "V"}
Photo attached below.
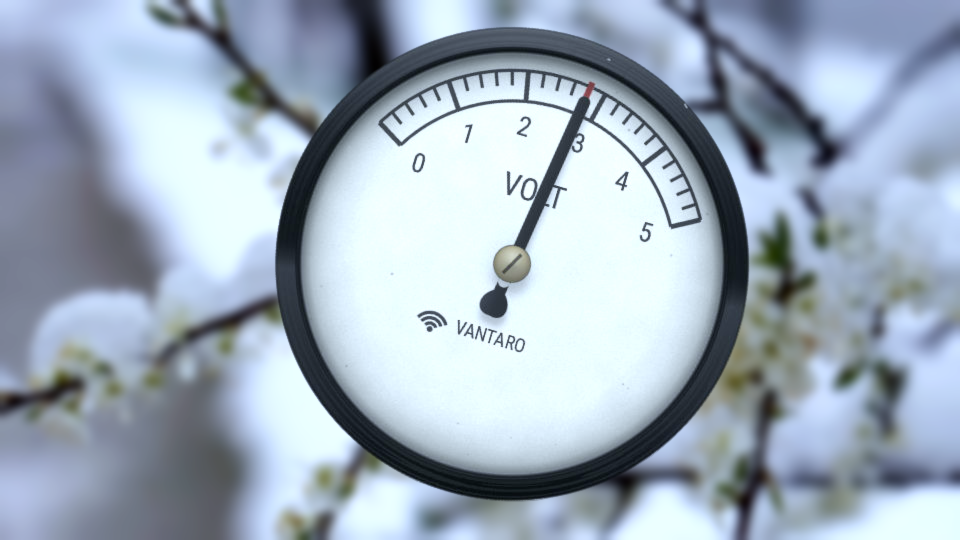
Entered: {"value": 2.8, "unit": "V"}
